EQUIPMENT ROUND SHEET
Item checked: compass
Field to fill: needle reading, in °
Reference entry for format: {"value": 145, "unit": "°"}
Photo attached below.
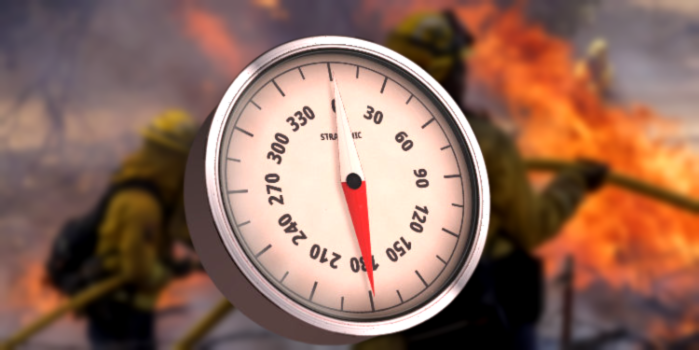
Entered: {"value": 180, "unit": "°"}
